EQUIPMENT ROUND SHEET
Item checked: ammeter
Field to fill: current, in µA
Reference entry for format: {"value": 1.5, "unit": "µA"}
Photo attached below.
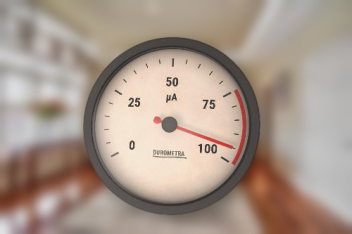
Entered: {"value": 95, "unit": "µA"}
